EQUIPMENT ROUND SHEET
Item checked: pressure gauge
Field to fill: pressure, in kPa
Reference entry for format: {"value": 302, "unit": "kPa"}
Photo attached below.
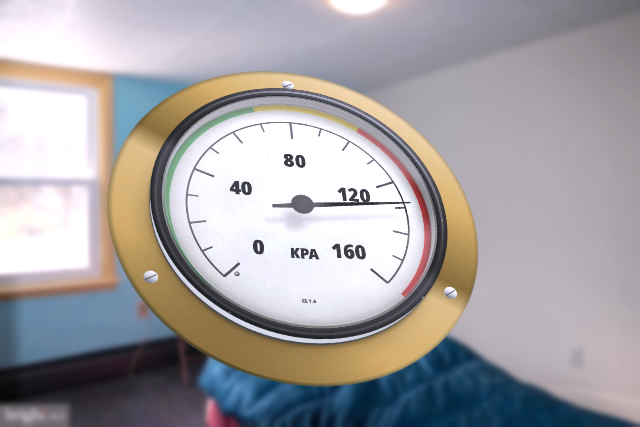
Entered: {"value": 130, "unit": "kPa"}
